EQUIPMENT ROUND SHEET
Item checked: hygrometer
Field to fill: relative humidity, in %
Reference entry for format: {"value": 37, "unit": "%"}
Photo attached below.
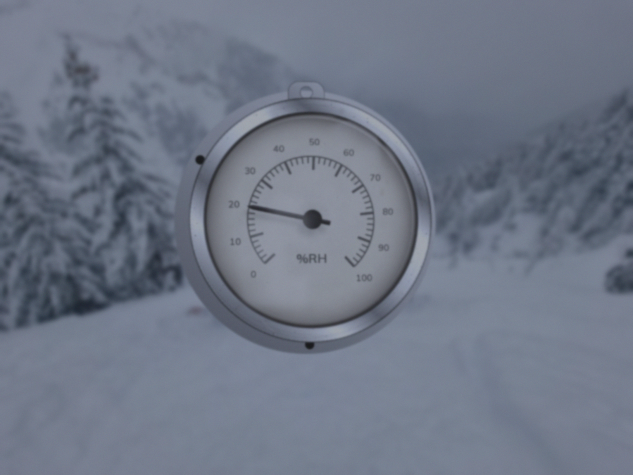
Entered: {"value": 20, "unit": "%"}
